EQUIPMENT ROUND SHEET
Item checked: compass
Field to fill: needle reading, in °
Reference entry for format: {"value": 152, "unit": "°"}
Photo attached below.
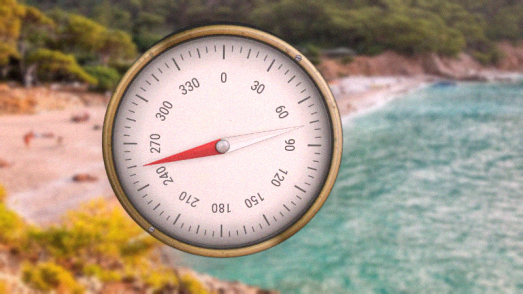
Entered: {"value": 255, "unit": "°"}
